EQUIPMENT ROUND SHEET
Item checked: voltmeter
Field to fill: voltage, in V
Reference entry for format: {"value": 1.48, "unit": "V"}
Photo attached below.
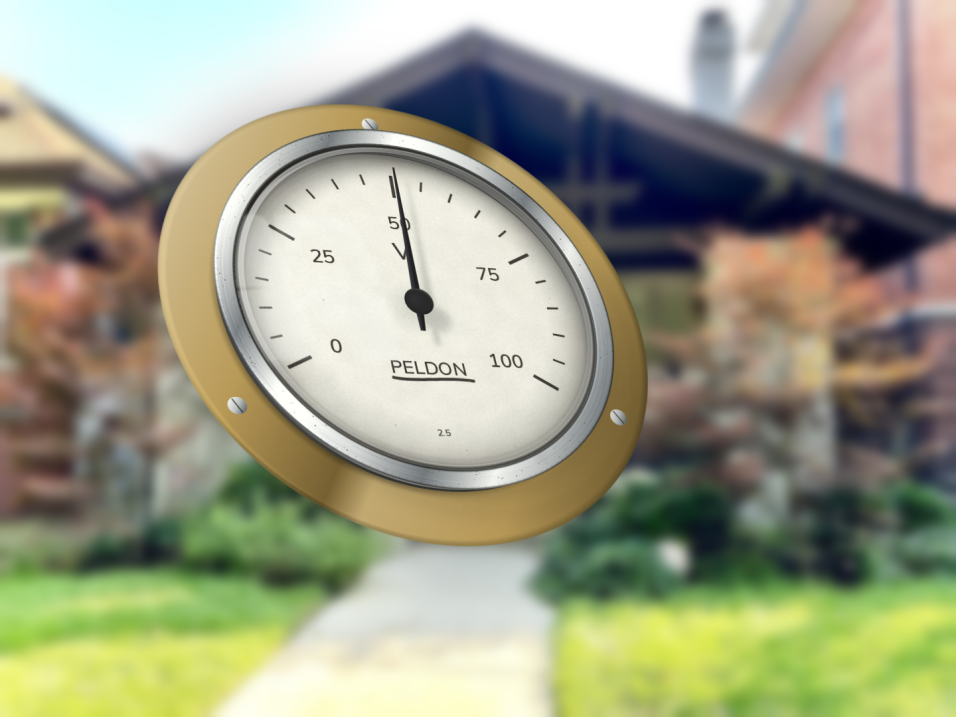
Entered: {"value": 50, "unit": "V"}
